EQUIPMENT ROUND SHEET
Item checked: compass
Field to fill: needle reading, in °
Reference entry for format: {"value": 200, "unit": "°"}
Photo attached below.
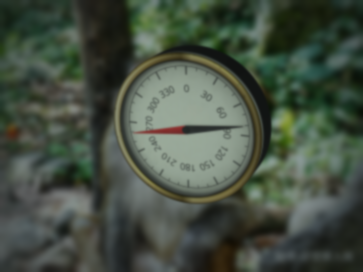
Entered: {"value": 260, "unit": "°"}
